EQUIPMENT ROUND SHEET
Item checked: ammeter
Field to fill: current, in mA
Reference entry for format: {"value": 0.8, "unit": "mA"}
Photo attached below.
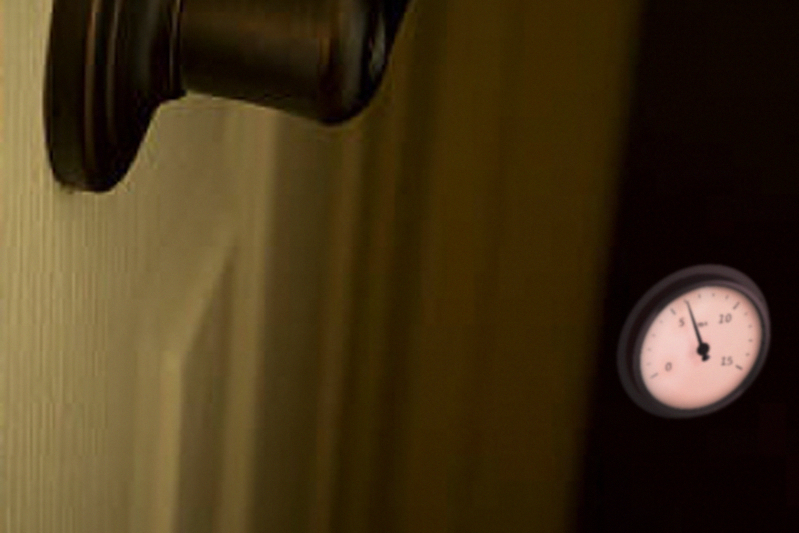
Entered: {"value": 6, "unit": "mA"}
